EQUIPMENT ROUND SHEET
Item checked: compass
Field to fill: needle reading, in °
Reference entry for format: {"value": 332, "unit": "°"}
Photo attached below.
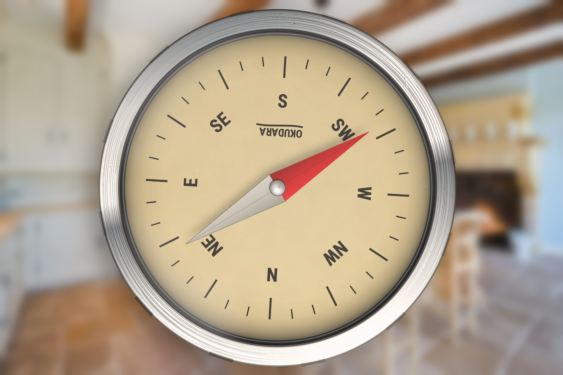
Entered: {"value": 235, "unit": "°"}
